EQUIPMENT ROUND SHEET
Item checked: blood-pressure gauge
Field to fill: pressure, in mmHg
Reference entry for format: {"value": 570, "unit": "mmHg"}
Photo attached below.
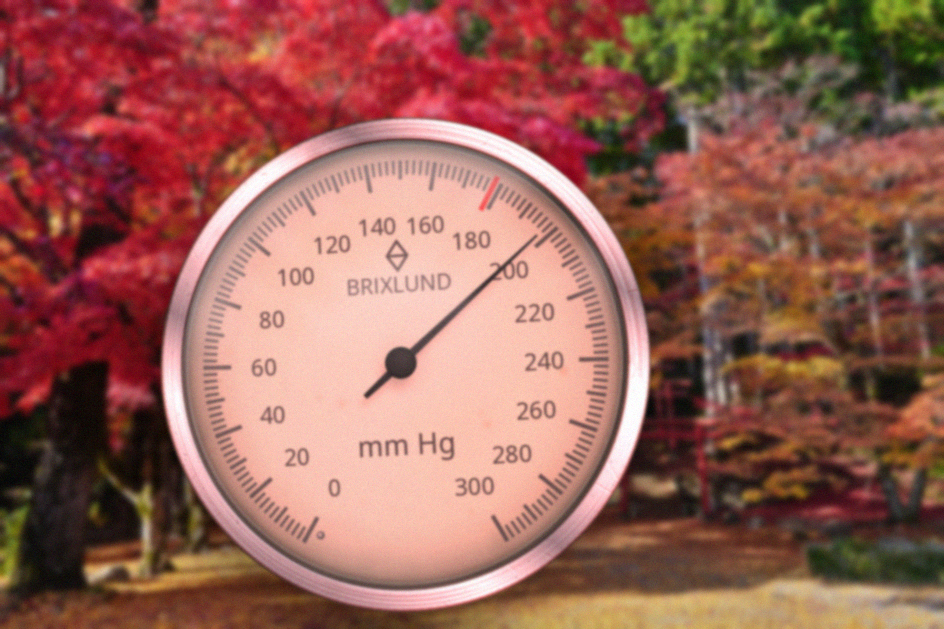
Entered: {"value": 198, "unit": "mmHg"}
